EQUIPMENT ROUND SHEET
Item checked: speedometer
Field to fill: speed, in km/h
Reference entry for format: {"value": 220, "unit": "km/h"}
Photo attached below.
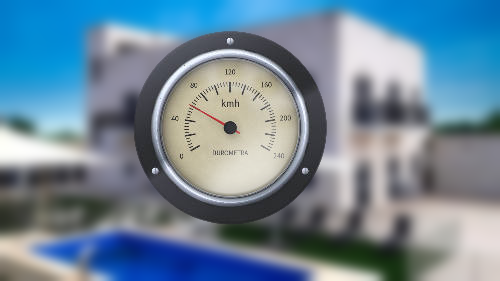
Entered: {"value": 60, "unit": "km/h"}
